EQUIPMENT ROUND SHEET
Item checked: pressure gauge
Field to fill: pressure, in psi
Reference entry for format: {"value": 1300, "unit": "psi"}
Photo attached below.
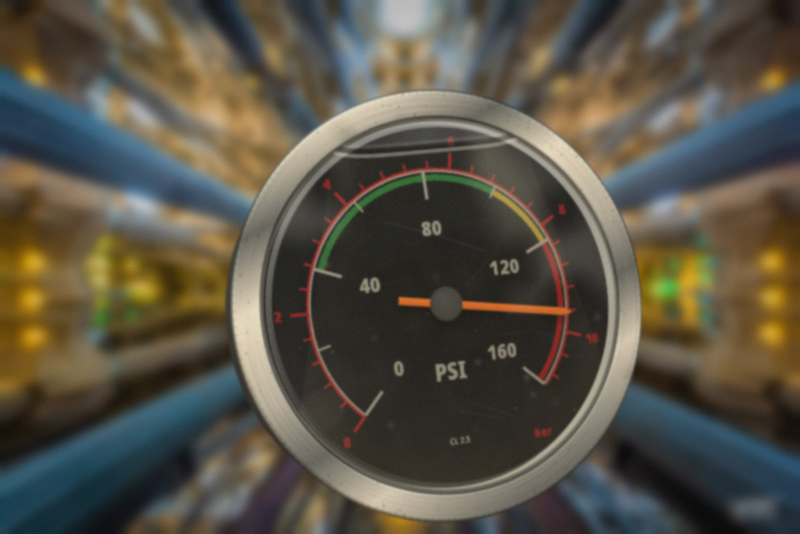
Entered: {"value": 140, "unit": "psi"}
